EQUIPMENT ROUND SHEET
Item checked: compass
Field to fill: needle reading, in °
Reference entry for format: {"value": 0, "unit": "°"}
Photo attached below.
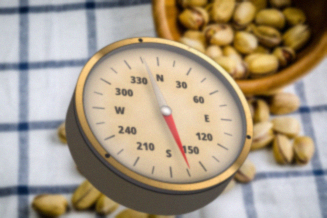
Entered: {"value": 165, "unit": "°"}
